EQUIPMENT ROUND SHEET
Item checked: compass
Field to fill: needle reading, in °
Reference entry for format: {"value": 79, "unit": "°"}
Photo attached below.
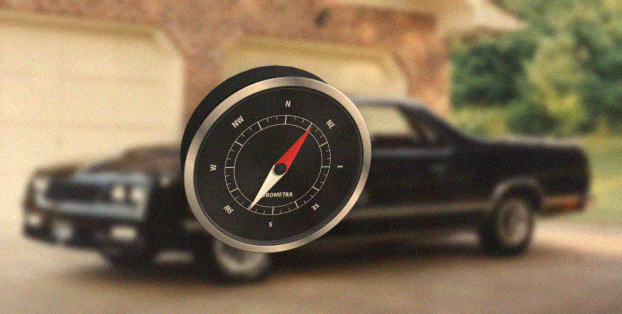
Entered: {"value": 30, "unit": "°"}
